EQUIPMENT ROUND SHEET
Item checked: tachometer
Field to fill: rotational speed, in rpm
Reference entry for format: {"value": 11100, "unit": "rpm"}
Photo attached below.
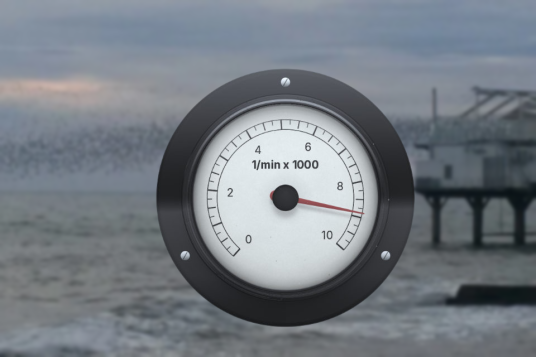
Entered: {"value": 8875, "unit": "rpm"}
